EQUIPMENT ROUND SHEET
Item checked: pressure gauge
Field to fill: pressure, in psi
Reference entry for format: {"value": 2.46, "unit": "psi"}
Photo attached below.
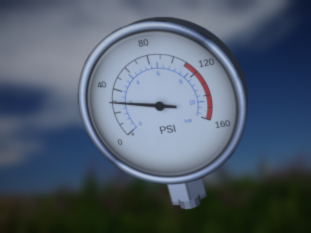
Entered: {"value": 30, "unit": "psi"}
